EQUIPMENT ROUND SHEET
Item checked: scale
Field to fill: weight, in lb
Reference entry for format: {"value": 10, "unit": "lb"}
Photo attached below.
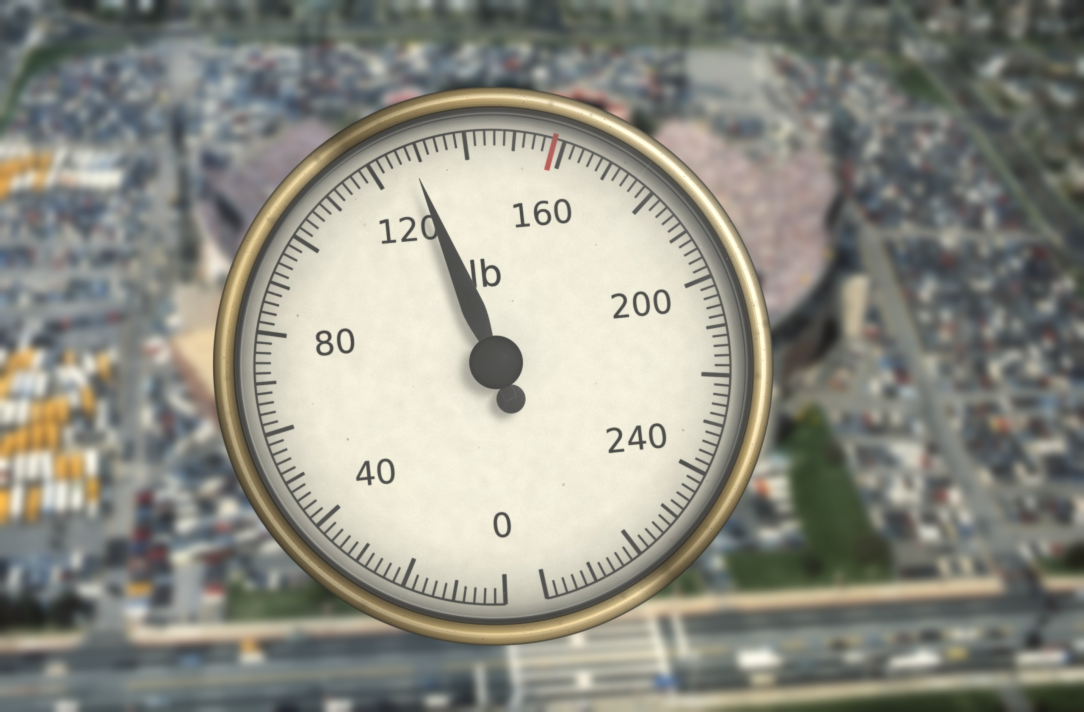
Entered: {"value": 128, "unit": "lb"}
